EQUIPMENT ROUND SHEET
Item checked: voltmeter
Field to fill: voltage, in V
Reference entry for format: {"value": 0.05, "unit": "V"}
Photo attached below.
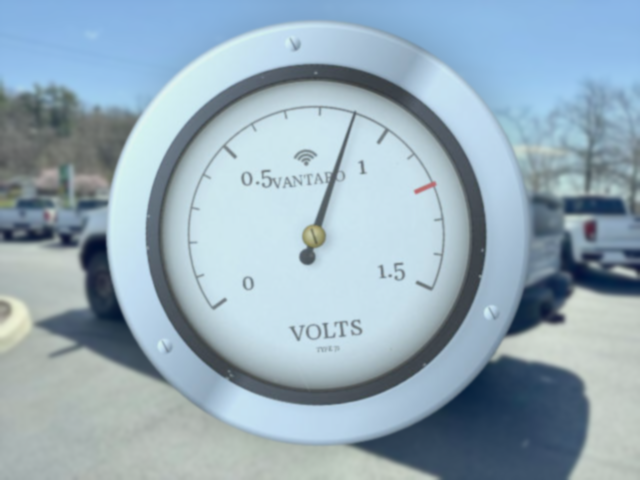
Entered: {"value": 0.9, "unit": "V"}
